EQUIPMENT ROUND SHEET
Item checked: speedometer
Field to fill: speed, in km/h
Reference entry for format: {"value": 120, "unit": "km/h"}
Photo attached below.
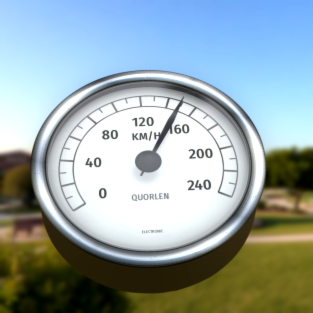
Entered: {"value": 150, "unit": "km/h"}
